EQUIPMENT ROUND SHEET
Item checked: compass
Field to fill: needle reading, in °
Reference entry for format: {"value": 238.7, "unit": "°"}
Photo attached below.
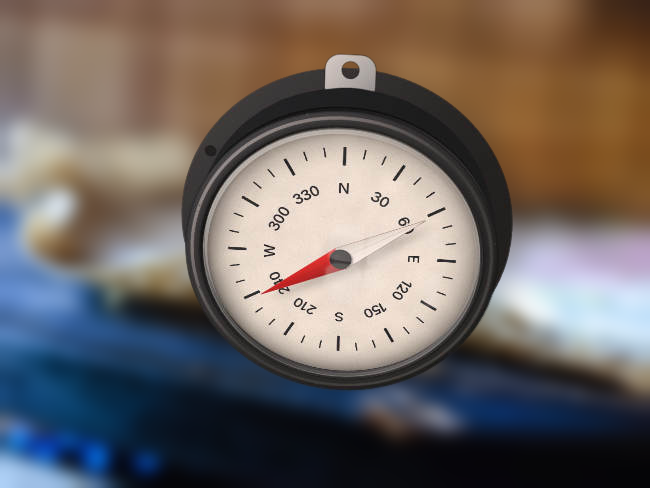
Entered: {"value": 240, "unit": "°"}
